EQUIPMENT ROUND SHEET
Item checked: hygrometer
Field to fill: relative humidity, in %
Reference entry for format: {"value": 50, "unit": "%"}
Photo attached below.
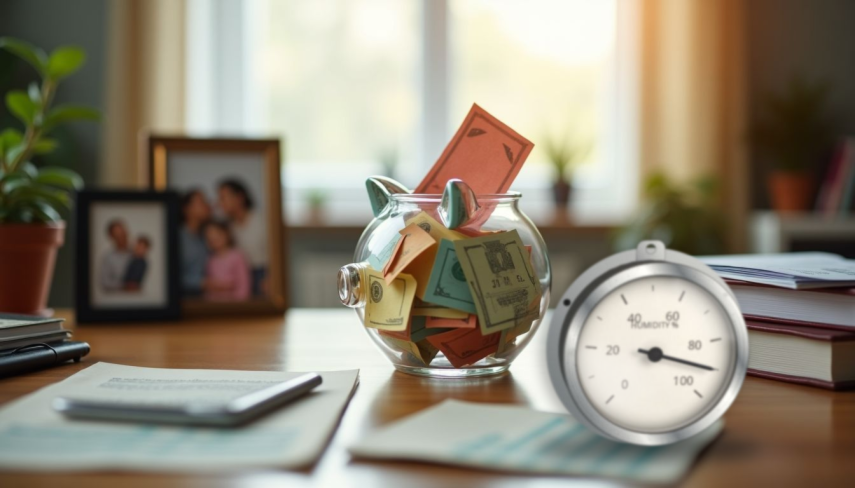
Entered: {"value": 90, "unit": "%"}
